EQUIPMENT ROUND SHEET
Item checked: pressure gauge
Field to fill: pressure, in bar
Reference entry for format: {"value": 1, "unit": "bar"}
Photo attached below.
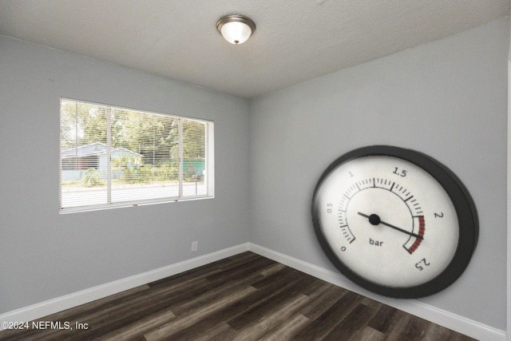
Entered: {"value": 2.25, "unit": "bar"}
